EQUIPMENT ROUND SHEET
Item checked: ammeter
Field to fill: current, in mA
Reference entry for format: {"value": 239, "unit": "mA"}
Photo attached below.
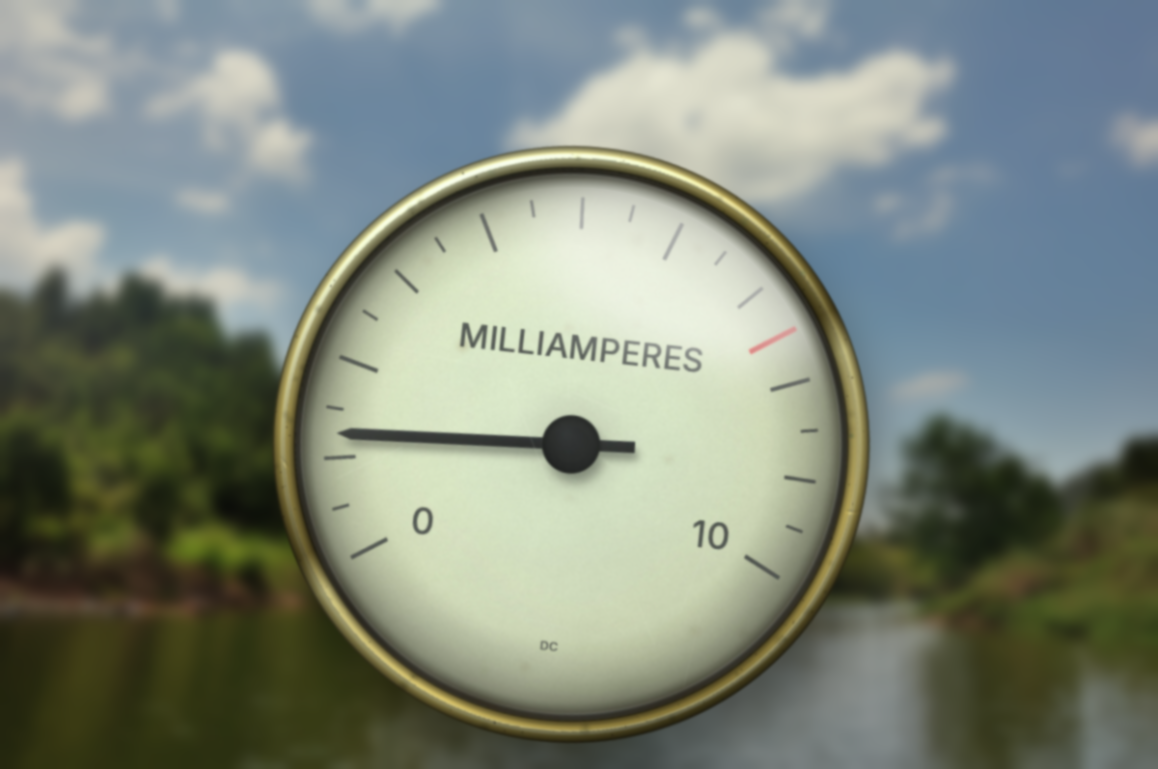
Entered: {"value": 1.25, "unit": "mA"}
